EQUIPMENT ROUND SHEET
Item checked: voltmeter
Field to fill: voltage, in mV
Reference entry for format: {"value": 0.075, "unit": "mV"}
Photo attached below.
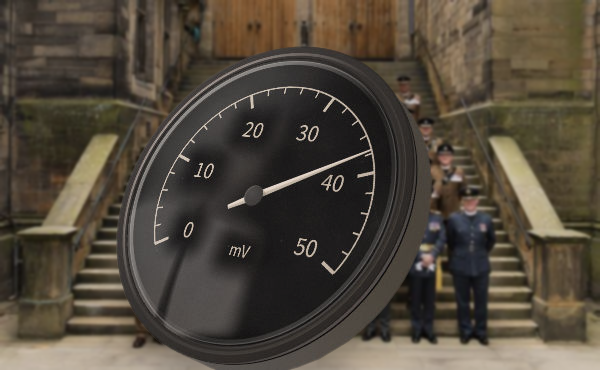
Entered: {"value": 38, "unit": "mV"}
